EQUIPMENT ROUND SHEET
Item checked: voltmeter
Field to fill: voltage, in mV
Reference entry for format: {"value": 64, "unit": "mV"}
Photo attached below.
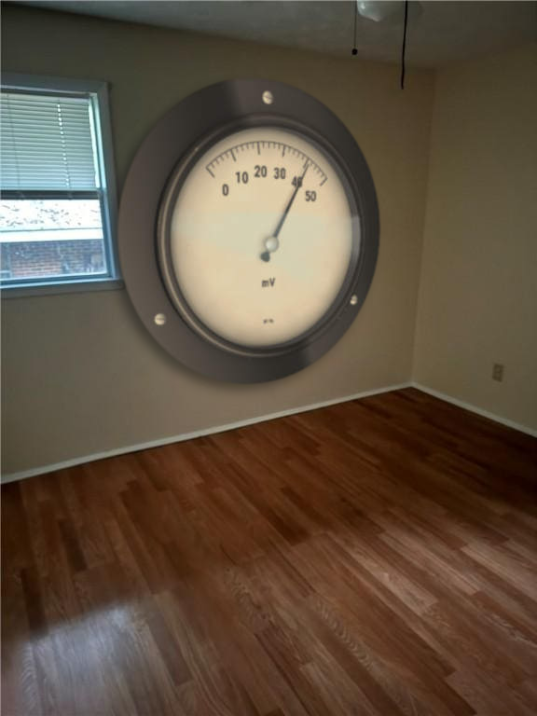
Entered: {"value": 40, "unit": "mV"}
